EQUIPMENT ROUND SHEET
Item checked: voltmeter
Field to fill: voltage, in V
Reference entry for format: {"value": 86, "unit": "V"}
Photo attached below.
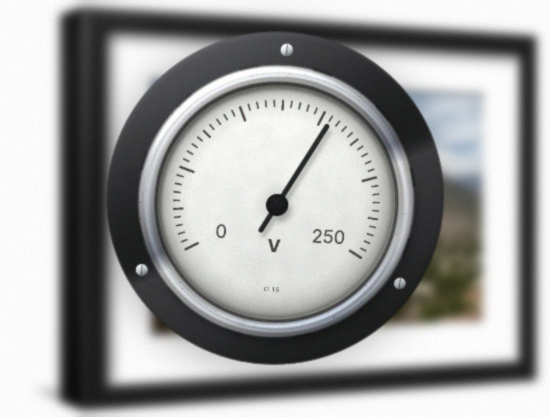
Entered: {"value": 155, "unit": "V"}
